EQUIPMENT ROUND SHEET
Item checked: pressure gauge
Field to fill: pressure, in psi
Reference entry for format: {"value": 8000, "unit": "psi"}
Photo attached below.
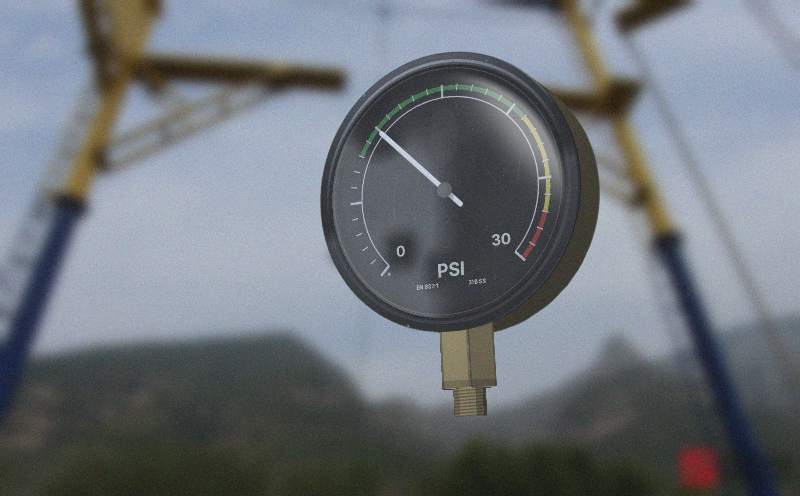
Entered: {"value": 10, "unit": "psi"}
